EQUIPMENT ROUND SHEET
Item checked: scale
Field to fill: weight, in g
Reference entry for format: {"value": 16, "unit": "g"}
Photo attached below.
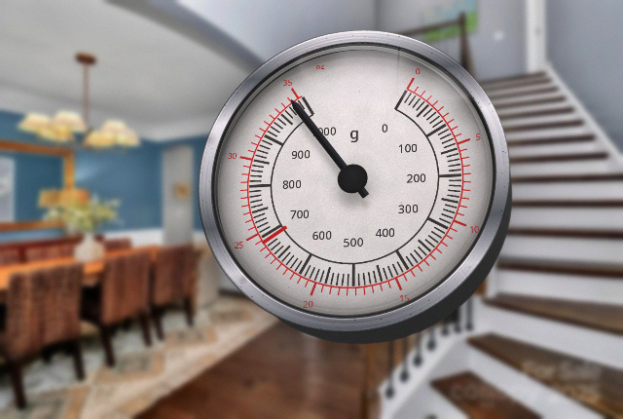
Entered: {"value": 980, "unit": "g"}
